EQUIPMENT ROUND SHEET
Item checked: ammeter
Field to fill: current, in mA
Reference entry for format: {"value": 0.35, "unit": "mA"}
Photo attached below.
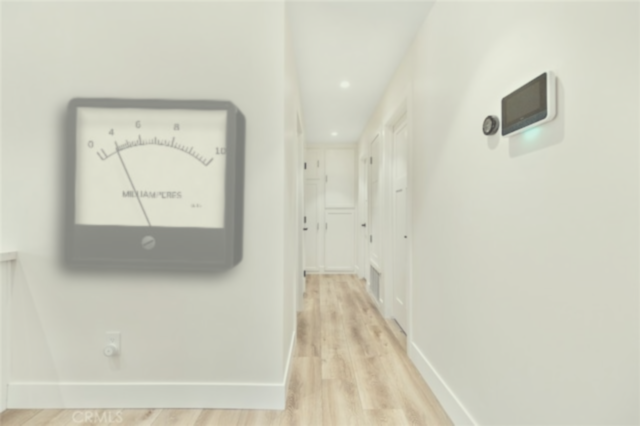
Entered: {"value": 4, "unit": "mA"}
